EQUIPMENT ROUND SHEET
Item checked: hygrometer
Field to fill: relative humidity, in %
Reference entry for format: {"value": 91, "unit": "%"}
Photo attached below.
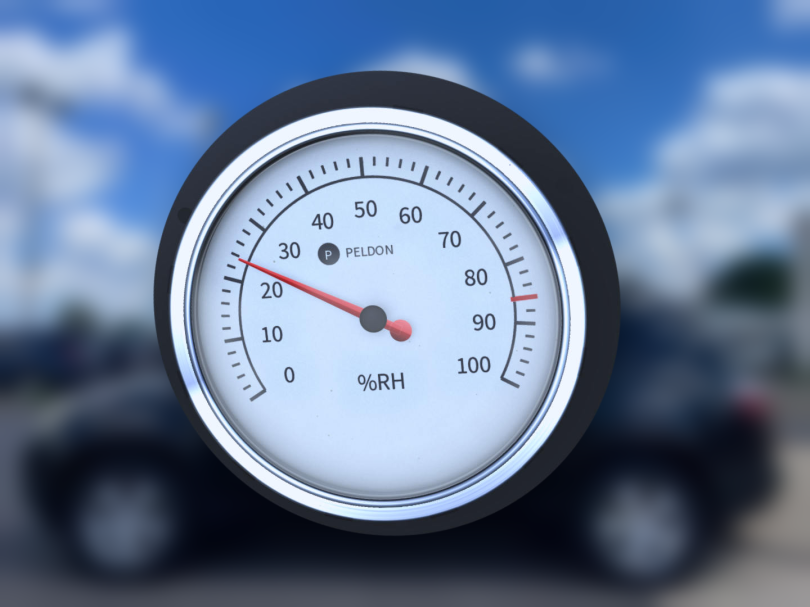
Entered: {"value": 24, "unit": "%"}
